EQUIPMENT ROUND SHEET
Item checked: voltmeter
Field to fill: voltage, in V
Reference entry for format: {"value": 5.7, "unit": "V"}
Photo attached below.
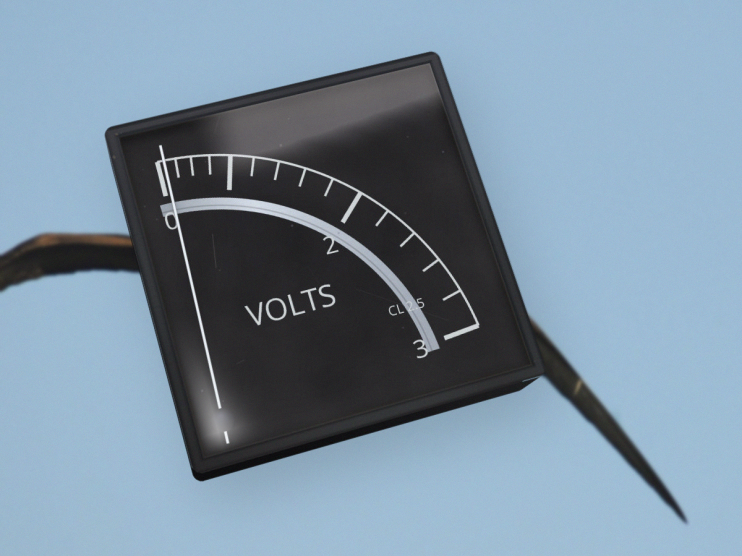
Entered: {"value": 0.2, "unit": "V"}
